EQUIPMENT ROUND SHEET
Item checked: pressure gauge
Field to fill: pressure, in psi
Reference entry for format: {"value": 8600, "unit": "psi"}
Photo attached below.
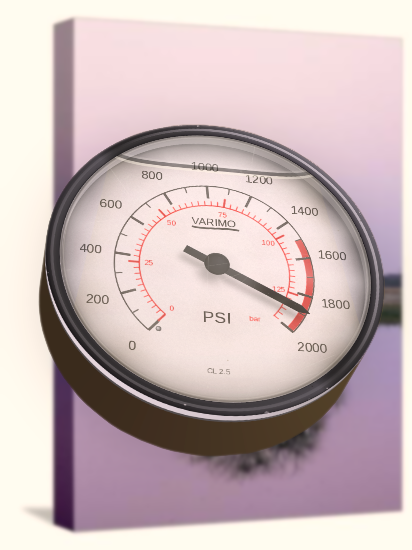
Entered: {"value": 1900, "unit": "psi"}
